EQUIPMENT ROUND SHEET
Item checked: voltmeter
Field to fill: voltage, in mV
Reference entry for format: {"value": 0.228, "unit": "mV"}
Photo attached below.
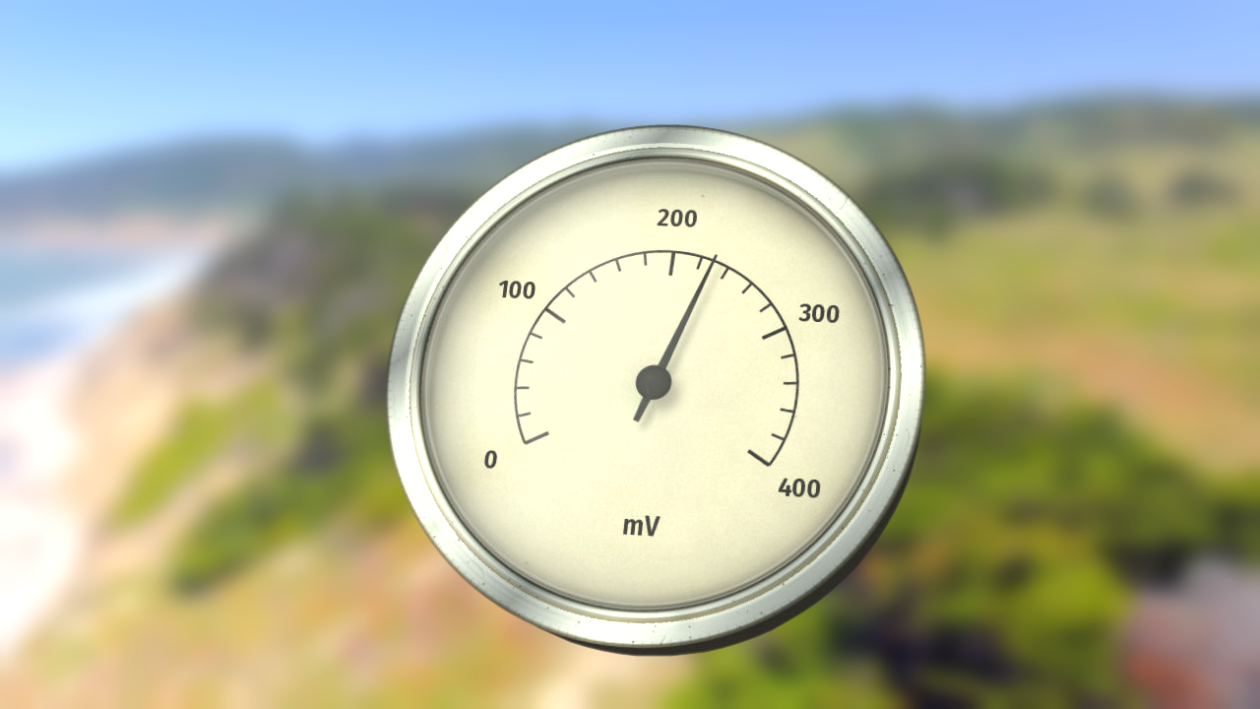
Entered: {"value": 230, "unit": "mV"}
